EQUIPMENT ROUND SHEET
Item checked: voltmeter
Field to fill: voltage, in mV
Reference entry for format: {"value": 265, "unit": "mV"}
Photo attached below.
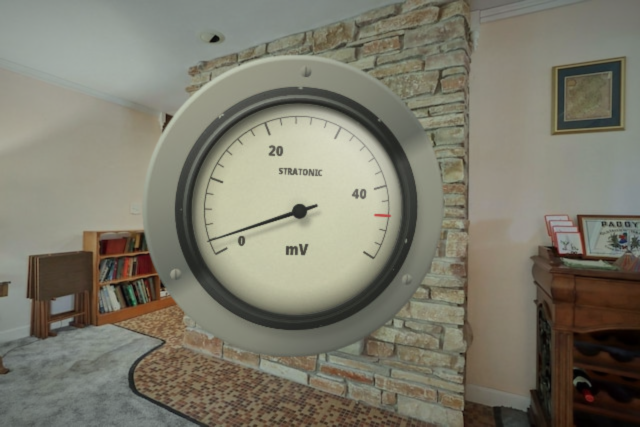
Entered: {"value": 2, "unit": "mV"}
